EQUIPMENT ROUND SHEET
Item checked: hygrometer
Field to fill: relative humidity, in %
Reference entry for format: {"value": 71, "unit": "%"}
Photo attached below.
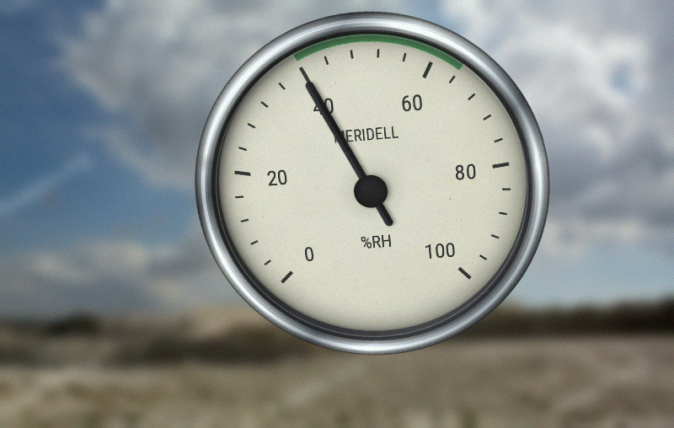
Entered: {"value": 40, "unit": "%"}
